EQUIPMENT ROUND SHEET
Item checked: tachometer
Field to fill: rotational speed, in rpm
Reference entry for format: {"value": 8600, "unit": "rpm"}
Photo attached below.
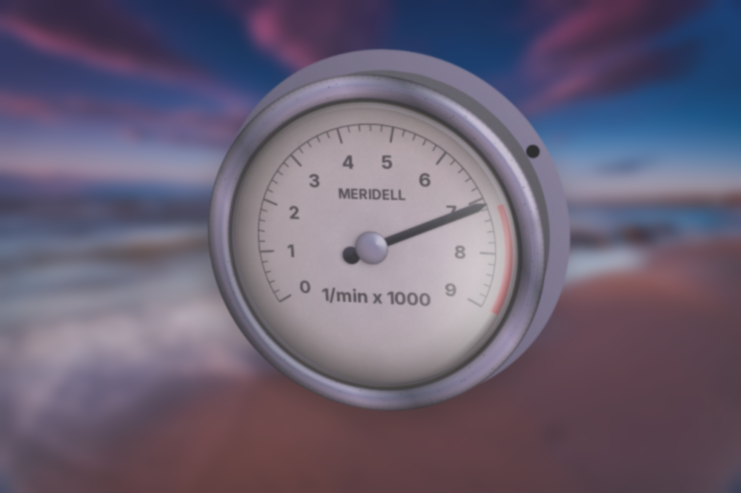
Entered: {"value": 7100, "unit": "rpm"}
